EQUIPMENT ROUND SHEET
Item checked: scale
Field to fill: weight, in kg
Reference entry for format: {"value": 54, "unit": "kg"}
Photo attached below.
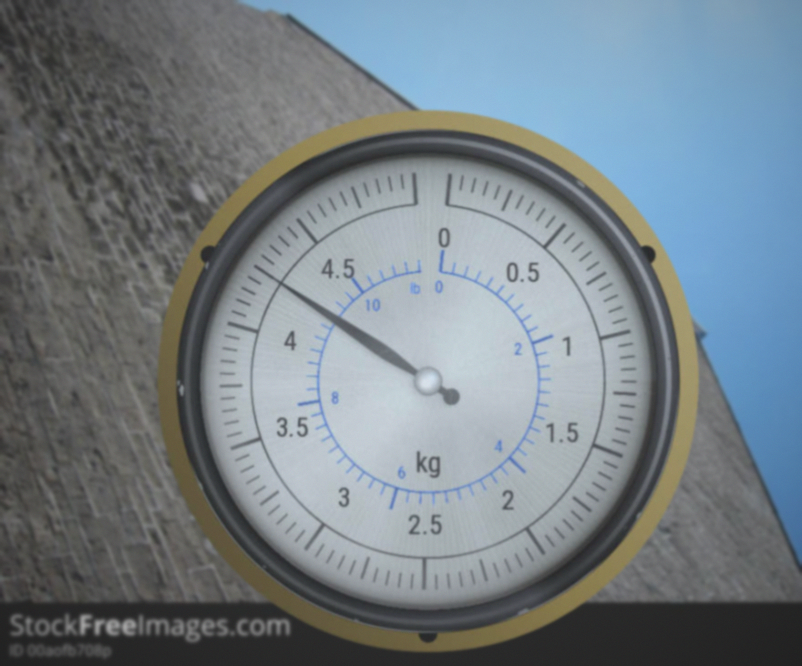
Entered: {"value": 4.25, "unit": "kg"}
